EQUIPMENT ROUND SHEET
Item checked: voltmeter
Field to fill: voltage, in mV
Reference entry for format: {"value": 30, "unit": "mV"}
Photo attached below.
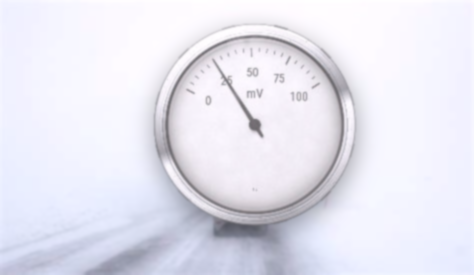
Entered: {"value": 25, "unit": "mV"}
